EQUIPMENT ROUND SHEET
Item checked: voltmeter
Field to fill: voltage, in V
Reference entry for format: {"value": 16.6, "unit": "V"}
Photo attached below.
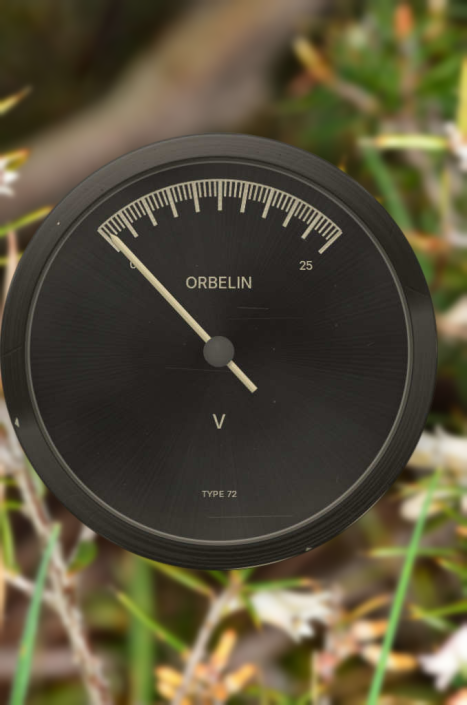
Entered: {"value": 0.5, "unit": "V"}
